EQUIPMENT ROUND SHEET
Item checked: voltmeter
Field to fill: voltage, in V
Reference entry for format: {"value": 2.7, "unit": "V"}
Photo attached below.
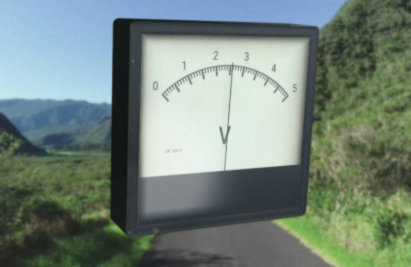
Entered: {"value": 2.5, "unit": "V"}
